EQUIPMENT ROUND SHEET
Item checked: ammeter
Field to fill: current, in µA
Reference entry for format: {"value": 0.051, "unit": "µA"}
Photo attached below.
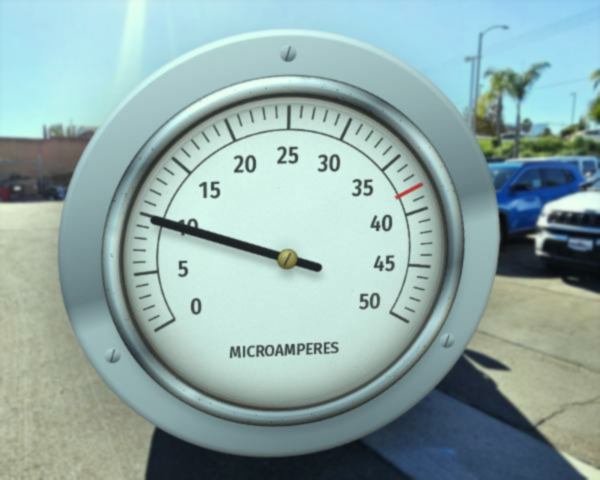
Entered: {"value": 10, "unit": "µA"}
